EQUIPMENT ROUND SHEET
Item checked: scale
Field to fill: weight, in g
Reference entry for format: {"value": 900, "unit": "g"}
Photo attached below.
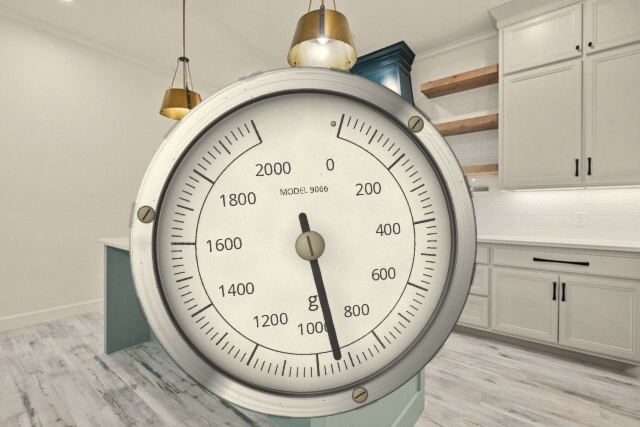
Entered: {"value": 940, "unit": "g"}
